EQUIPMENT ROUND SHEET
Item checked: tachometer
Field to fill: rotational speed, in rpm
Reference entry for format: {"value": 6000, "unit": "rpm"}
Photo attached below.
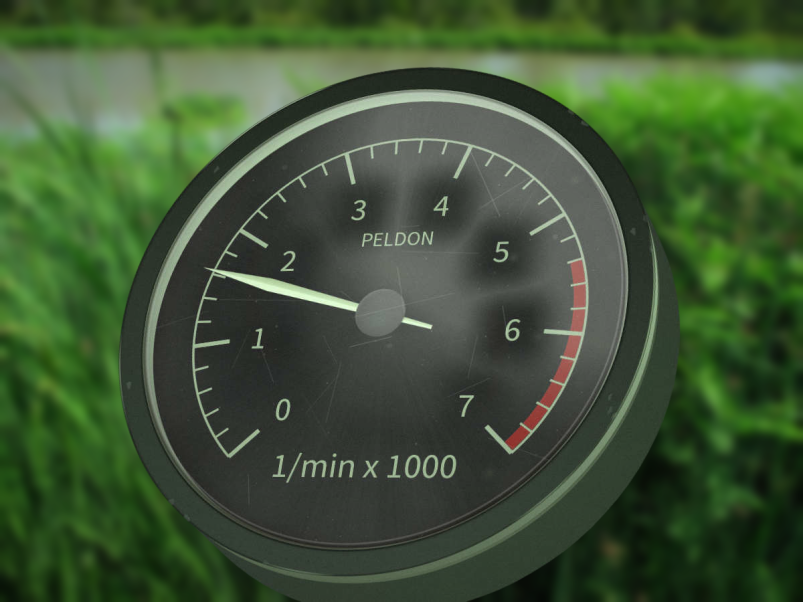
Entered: {"value": 1600, "unit": "rpm"}
